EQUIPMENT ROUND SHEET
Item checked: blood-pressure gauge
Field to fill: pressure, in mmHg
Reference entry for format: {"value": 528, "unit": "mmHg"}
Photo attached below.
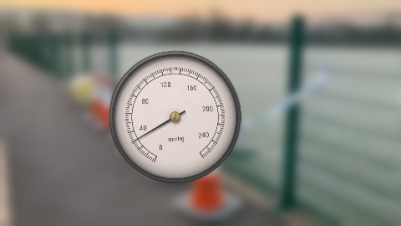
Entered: {"value": 30, "unit": "mmHg"}
